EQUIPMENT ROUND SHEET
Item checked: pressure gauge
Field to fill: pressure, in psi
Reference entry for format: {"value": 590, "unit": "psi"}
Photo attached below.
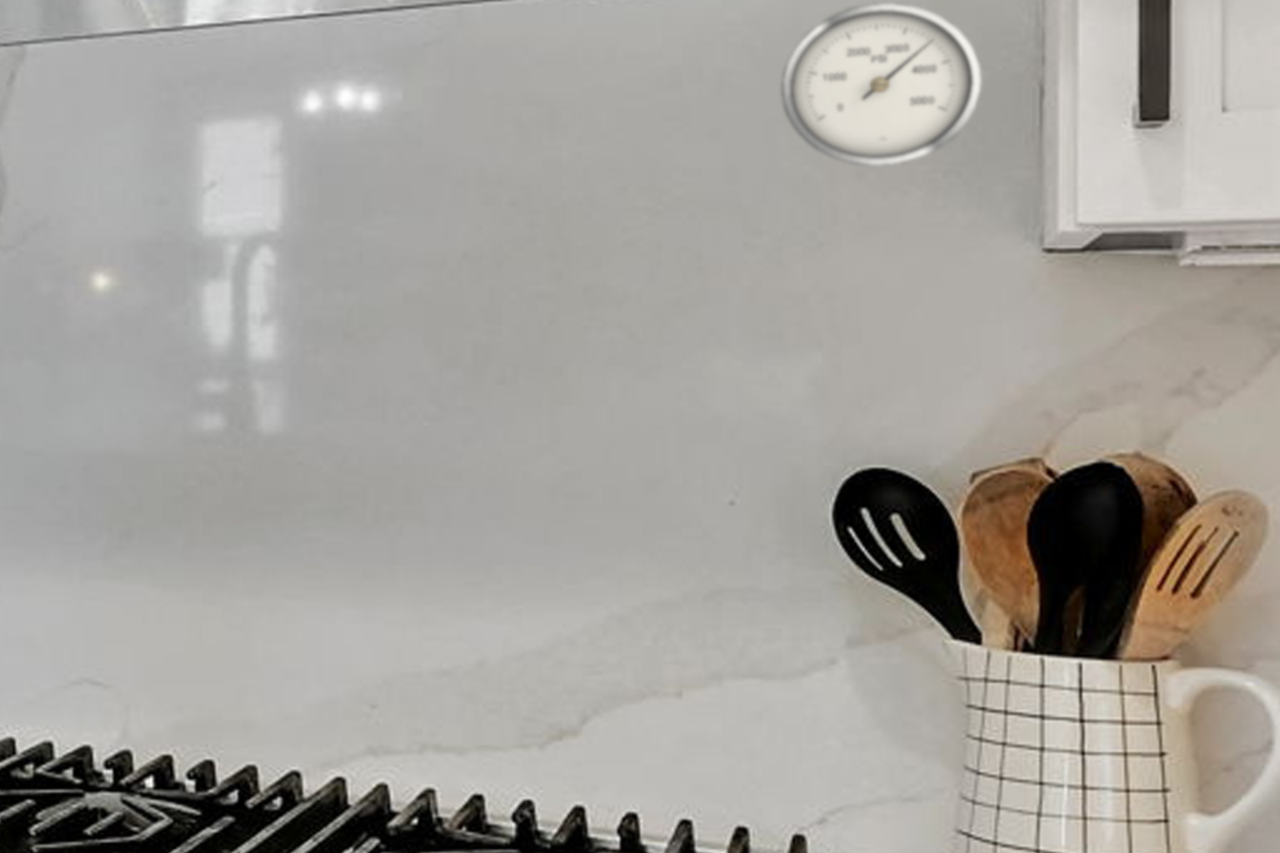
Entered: {"value": 3500, "unit": "psi"}
